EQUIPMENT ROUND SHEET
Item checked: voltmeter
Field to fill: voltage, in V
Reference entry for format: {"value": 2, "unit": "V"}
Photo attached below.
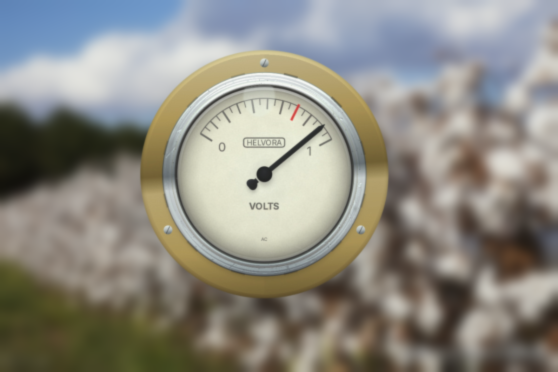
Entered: {"value": 0.9, "unit": "V"}
